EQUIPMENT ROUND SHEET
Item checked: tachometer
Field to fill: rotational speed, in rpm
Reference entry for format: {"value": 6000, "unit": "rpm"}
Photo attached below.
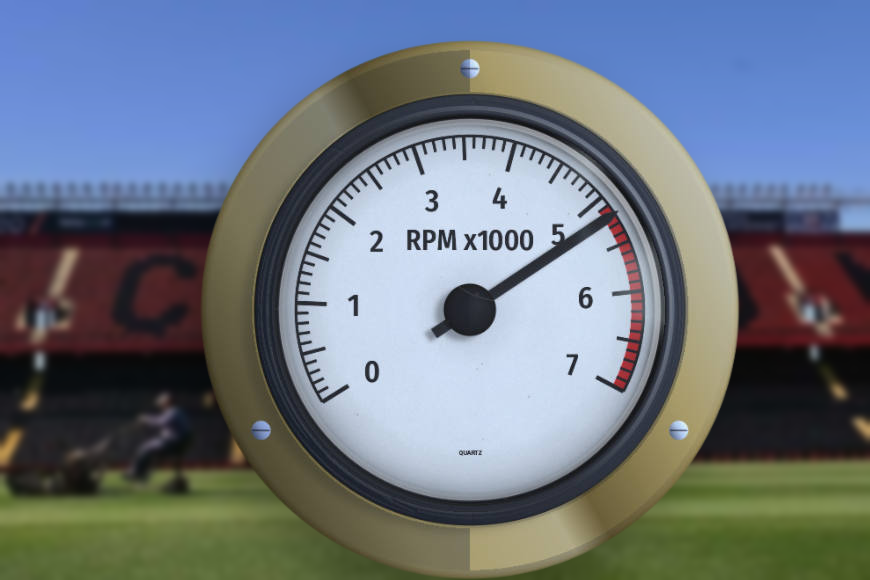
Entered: {"value": 5200, "unit": "rpm"}
